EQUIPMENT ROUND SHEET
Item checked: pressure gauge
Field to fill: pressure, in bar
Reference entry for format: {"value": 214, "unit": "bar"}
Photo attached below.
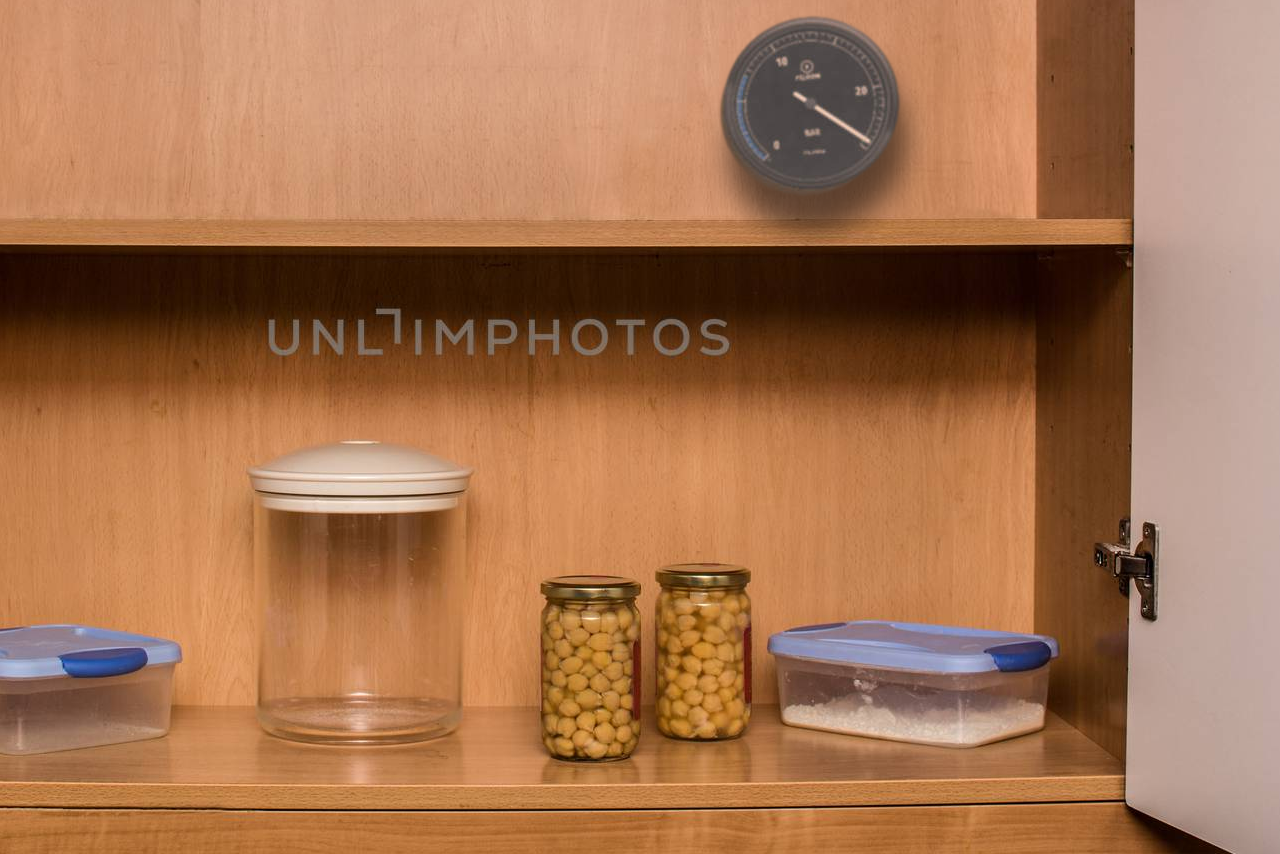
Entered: {"value": 24.5, "unit": "bar"}
